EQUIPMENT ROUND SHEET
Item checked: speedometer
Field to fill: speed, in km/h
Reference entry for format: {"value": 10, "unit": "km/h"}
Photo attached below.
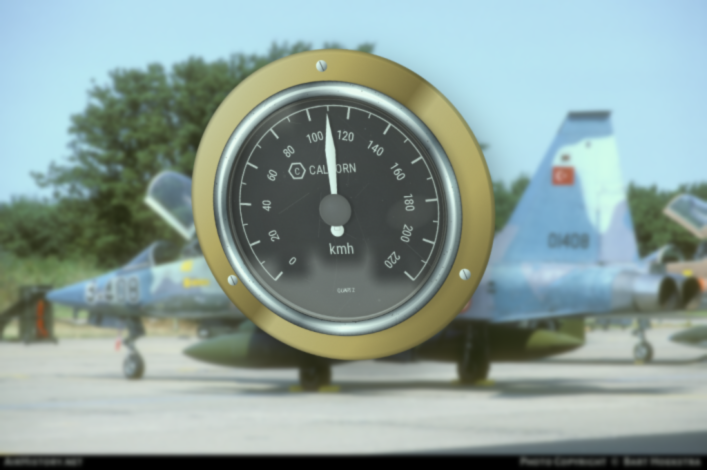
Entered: {"value": 110, "unit": "km/h"}
